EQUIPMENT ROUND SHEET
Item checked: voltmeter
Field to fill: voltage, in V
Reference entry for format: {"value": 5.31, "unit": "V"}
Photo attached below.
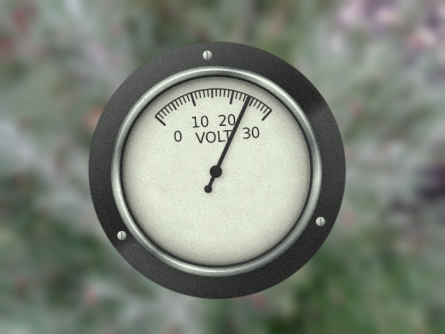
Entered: {"value": 24, "unit": "V"}
